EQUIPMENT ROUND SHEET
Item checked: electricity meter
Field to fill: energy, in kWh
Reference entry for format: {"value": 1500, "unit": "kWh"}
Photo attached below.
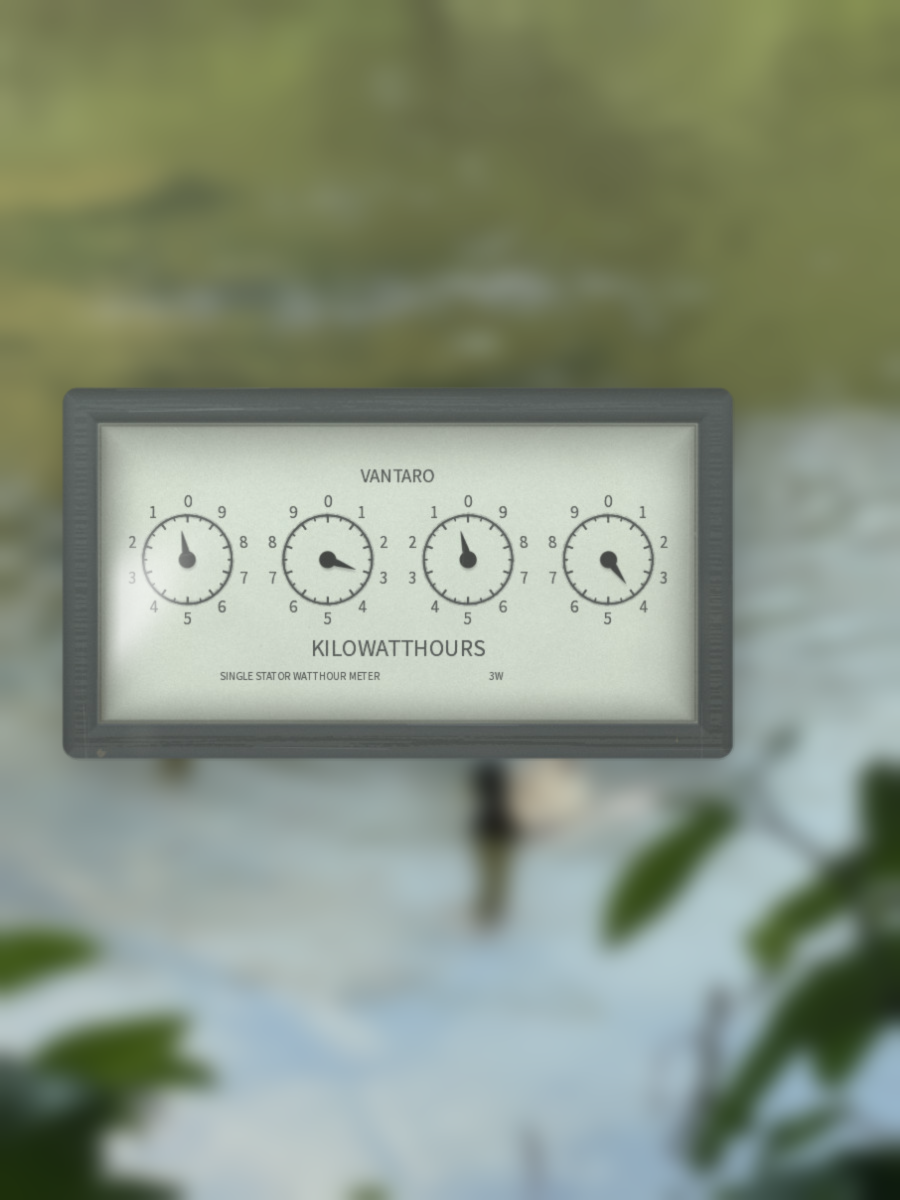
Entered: {"value": 304, "unit": "kWh"}
